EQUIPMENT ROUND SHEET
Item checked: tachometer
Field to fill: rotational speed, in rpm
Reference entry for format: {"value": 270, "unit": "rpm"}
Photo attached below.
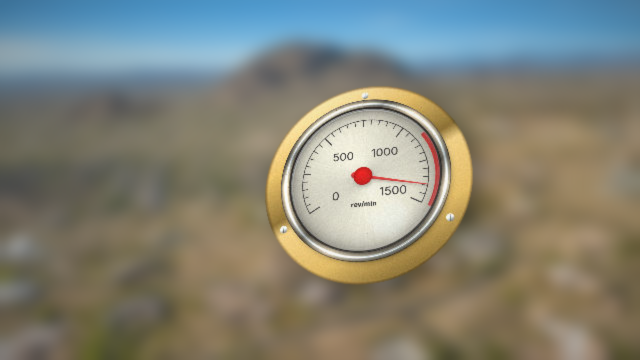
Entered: {"value": 1400, "unit": "rpm"}
